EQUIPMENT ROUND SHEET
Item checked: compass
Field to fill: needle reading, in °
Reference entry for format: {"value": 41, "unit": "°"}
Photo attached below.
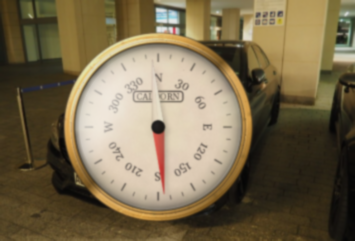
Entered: {"value": 175, "unit": "°"}
